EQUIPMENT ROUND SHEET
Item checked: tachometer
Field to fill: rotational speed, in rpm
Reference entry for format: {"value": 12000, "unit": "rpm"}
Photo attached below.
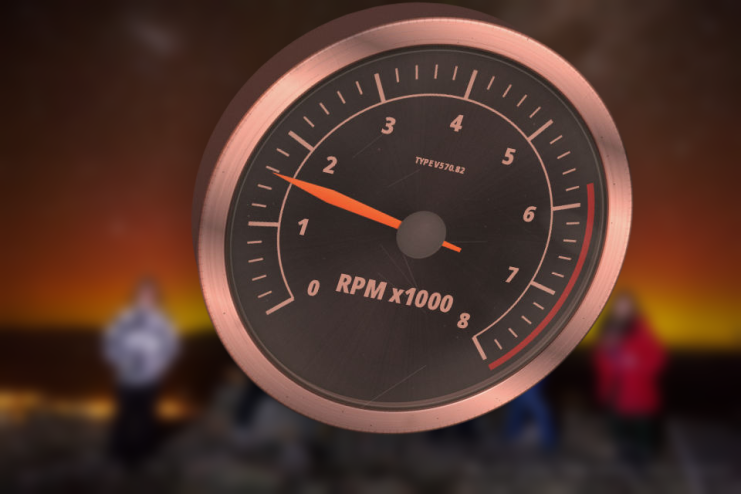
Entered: {"value": 1600, "unit": "rpm"}
